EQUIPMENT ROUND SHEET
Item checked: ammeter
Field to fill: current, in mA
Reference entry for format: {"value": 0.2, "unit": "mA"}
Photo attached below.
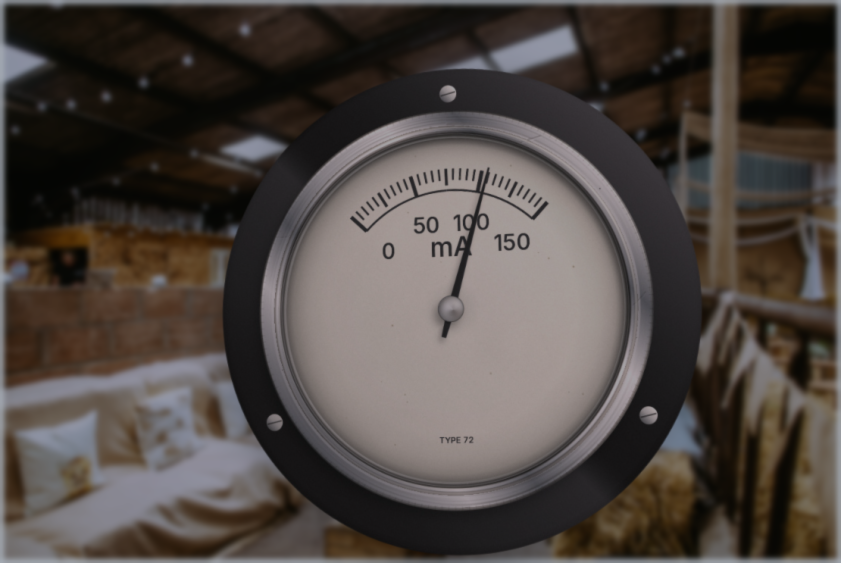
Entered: {"value": 105, "unit": "mA"}
